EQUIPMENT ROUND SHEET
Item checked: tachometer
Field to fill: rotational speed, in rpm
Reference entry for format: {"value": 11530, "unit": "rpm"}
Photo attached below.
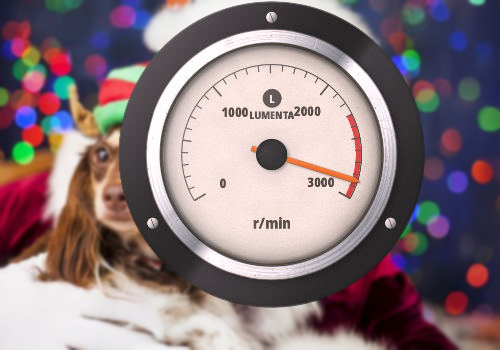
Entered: {"value": 2850, "unit": "rpm"}
